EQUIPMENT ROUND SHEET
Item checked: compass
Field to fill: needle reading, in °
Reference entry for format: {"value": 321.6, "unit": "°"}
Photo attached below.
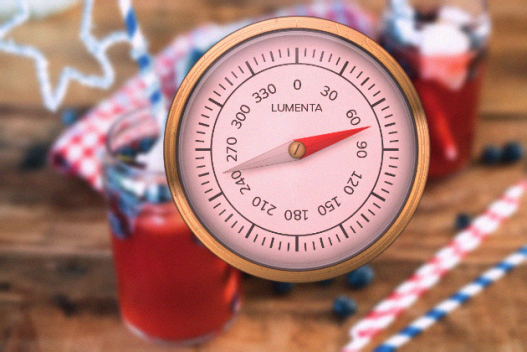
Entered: {"value": 72.5, "unit": "°"}
